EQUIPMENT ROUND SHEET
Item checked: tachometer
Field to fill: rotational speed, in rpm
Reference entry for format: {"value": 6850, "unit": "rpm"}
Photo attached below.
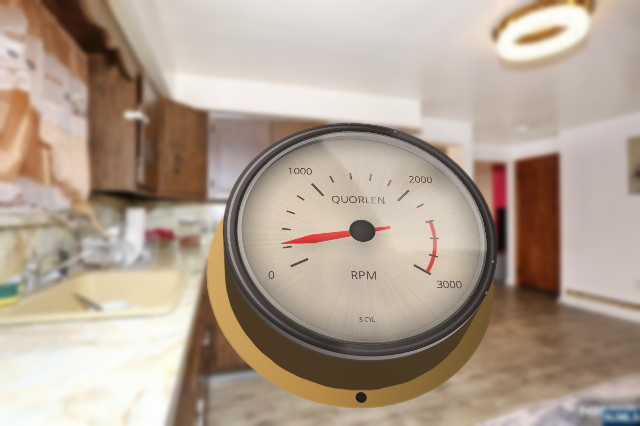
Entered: {"value": 200, "unit": "rpm"}
